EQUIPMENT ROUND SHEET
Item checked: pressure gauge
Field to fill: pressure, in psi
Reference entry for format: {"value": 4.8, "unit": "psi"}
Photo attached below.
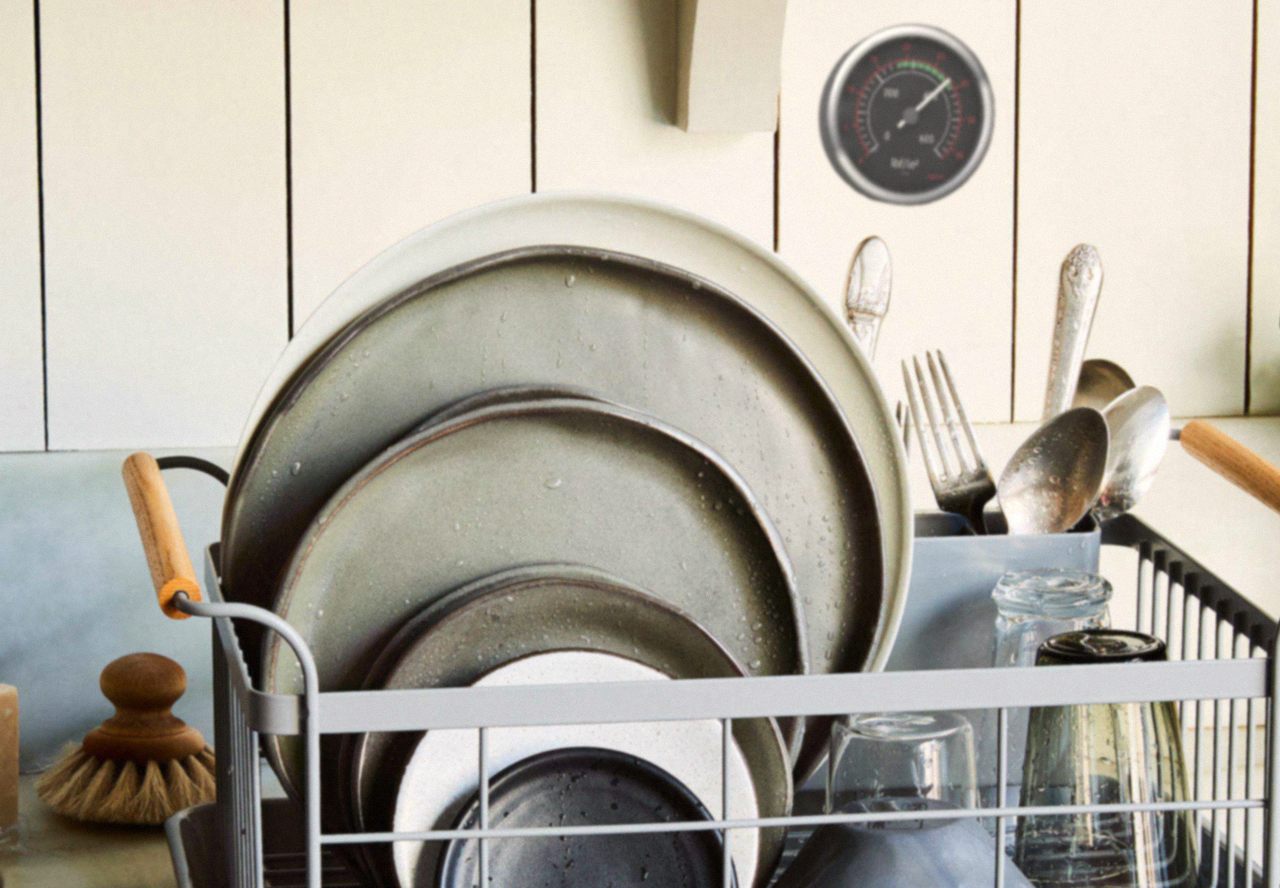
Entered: {"value": 400, "unit": "psi"}
